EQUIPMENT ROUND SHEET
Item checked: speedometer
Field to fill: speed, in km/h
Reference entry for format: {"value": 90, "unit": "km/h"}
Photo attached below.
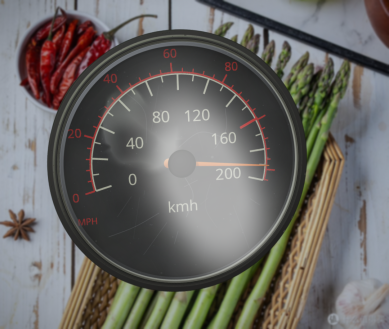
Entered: {"value": 190, "unit": "km/h"}
